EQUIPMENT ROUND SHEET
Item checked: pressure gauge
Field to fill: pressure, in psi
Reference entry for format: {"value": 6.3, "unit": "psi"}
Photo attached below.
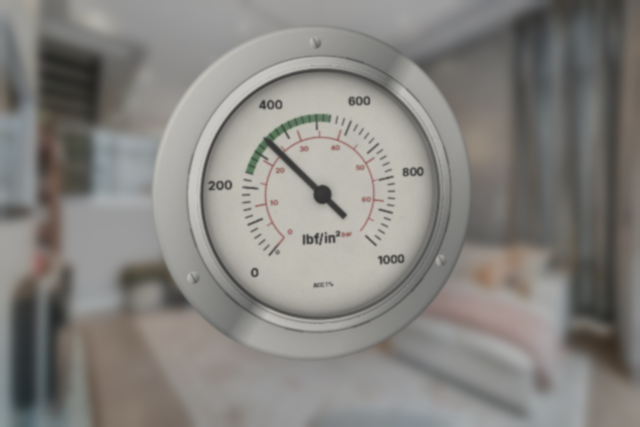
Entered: {"value": 340, "unit": "psi"}
